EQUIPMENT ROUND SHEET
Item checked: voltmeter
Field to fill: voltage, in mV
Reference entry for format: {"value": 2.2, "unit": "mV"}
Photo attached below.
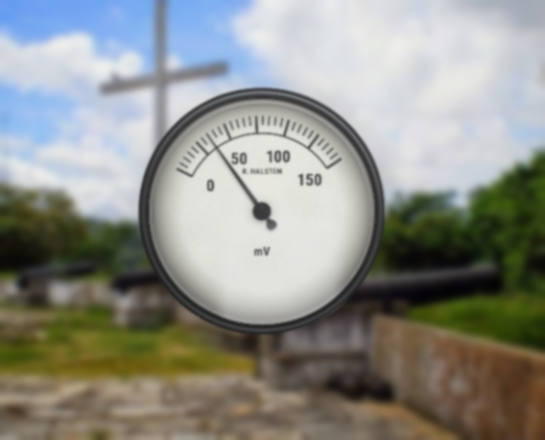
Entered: {"value": 35, "unit": "mV"}
